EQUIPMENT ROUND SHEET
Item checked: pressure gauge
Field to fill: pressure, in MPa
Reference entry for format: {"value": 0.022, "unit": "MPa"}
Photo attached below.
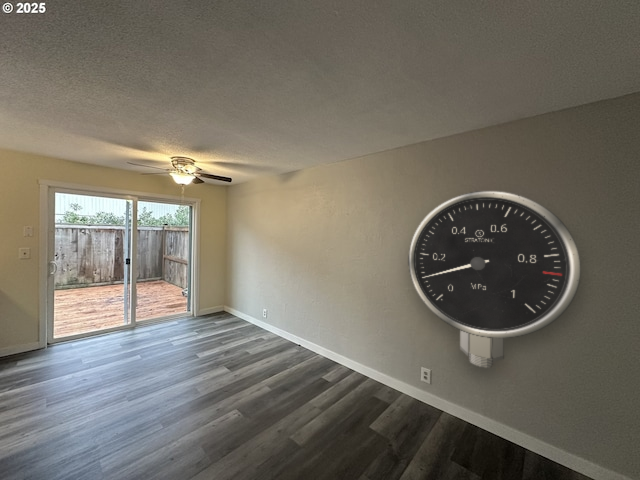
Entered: {"value": 0.1, "unit": "MPa"}
